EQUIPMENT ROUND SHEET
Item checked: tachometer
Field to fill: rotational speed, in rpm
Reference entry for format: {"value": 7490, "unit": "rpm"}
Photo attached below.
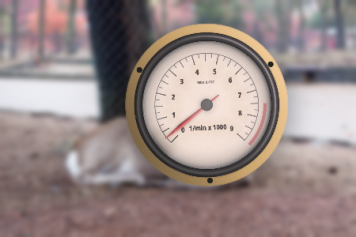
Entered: {"value": 250, "unit": "rpm"}
